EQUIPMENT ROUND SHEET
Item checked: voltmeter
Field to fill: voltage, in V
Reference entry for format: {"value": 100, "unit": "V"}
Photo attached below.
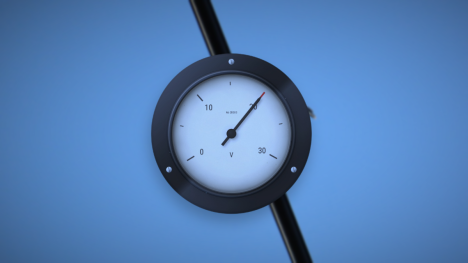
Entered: {"value": 20, "unit": "V"}
